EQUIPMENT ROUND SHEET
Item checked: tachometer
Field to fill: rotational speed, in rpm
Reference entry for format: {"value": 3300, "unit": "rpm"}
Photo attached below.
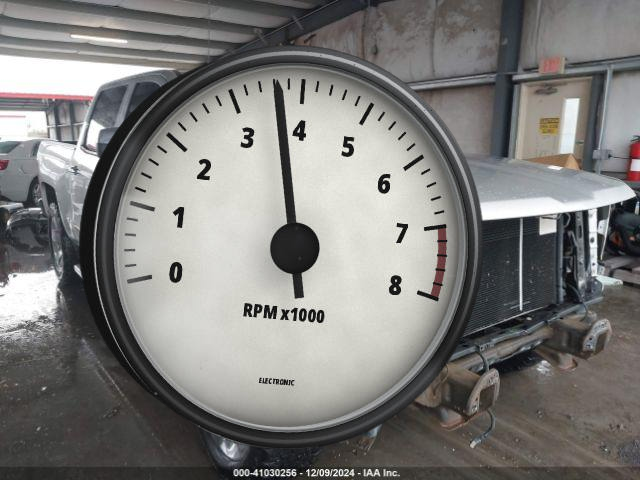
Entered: {"value": 3600, "unit": "rpm"}
